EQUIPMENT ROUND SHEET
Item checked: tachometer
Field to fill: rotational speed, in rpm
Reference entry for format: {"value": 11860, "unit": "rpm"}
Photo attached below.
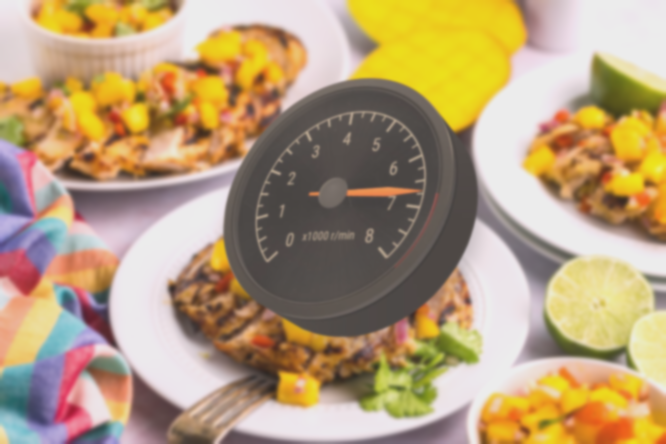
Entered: {"value": 6750, "unit": "rpm"}
